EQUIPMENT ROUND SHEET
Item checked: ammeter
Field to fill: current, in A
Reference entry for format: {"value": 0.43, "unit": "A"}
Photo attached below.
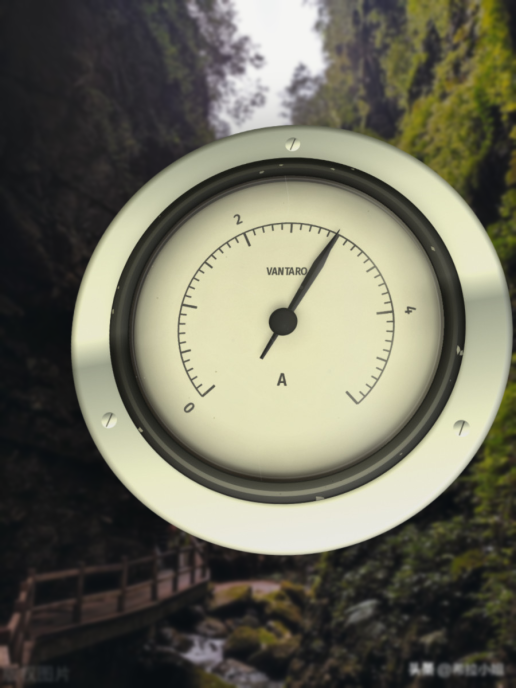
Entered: {"value": 3, "unit": "A"}
